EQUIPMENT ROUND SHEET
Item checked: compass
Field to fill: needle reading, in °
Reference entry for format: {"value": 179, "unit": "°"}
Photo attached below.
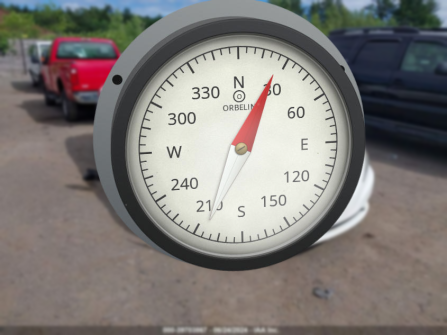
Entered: {"value": 25, "unit": "°"}
